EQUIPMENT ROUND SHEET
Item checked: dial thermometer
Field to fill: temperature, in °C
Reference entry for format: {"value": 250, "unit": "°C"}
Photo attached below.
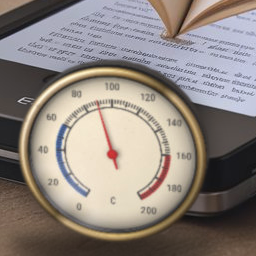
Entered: {"value": 90, "unit": "°C"}
